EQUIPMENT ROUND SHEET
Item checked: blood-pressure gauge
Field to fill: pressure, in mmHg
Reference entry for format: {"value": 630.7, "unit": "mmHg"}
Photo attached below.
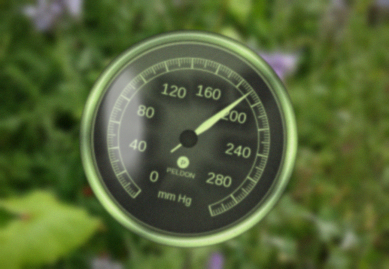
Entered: {"value": 190, "unit": "mmHg"}
